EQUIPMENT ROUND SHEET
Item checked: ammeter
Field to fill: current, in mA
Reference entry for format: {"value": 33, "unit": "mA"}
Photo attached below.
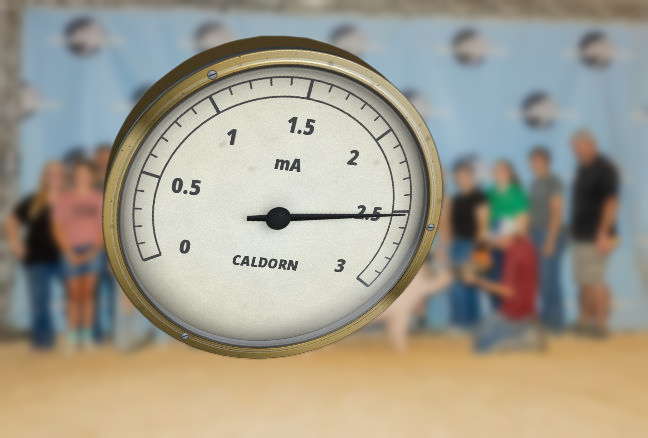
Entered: {"value": 2.5, "unit": "mA"}
